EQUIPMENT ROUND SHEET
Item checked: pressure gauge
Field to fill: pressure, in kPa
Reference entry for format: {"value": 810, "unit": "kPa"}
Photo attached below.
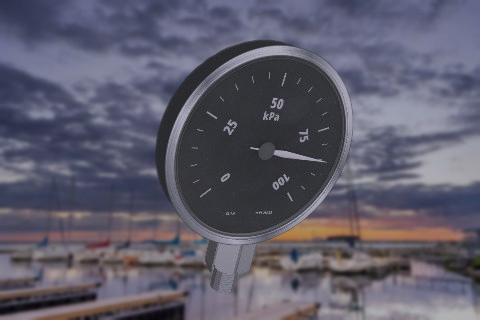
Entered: {"value": 85, "unit": "kPa"}
